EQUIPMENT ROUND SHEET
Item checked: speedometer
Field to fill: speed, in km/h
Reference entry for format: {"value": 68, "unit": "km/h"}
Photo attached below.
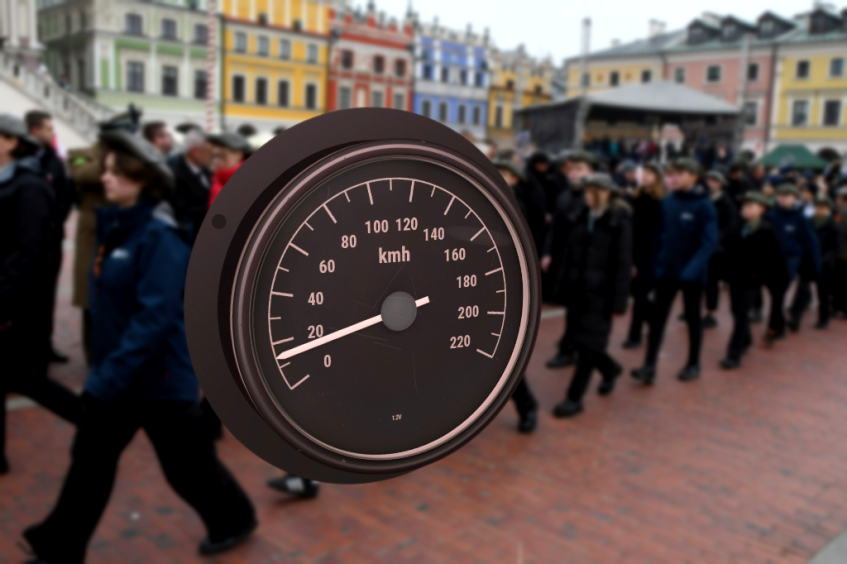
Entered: {"value": 15, "unit": "km/h"}
